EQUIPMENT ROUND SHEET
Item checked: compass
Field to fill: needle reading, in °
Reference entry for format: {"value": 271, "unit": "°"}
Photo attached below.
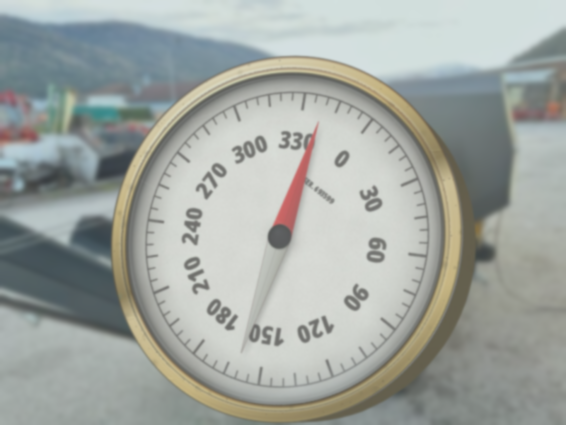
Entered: {"value": 340, "unit": "°"}
